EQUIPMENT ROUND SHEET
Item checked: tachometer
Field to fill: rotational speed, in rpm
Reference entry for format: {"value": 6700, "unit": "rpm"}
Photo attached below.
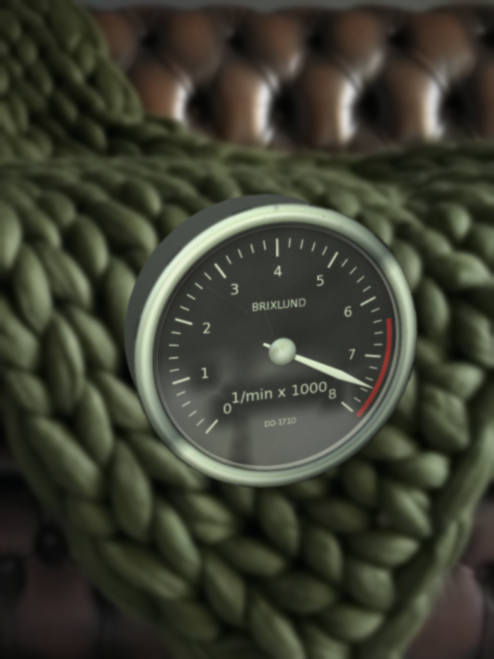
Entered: {"value": 7500, "unit": "rpm"}
